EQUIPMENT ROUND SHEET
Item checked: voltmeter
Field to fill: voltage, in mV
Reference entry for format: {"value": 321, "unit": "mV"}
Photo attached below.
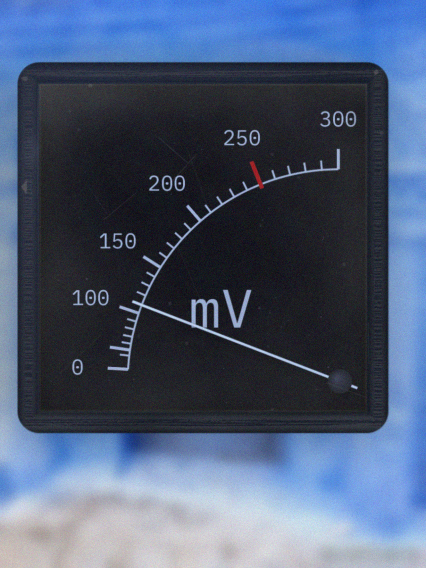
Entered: {"value": 110, "unit": "mV"}
